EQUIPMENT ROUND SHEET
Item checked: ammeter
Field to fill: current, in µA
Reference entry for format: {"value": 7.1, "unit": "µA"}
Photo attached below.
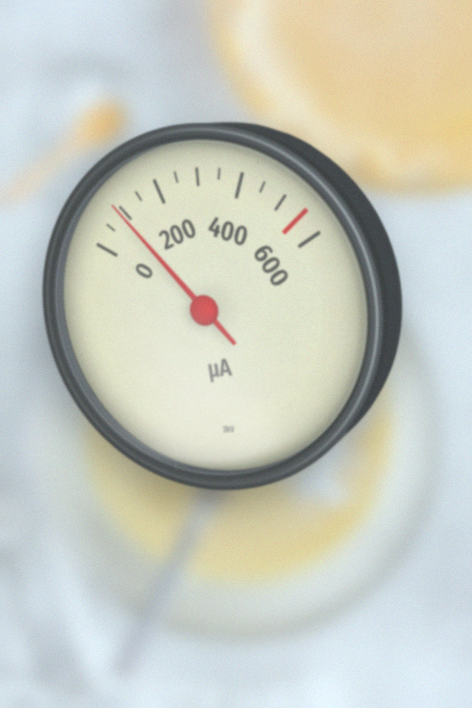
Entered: {"value": 100, "unit": "µA"}
